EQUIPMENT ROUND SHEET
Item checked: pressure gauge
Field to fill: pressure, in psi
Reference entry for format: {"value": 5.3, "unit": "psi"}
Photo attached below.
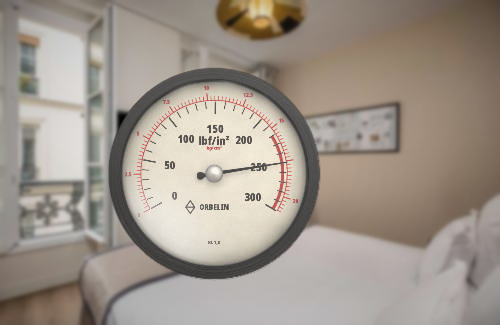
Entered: {"value": 250, "unit": "psi"}
